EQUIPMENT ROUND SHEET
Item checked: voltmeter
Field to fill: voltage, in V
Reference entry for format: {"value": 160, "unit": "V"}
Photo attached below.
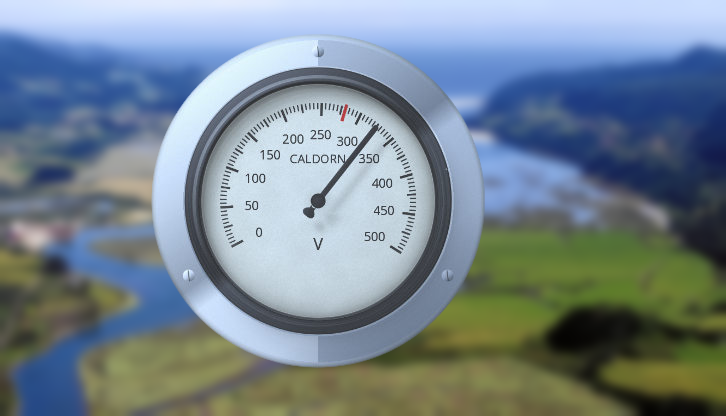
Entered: {"value": 325, "unit": "V"}
